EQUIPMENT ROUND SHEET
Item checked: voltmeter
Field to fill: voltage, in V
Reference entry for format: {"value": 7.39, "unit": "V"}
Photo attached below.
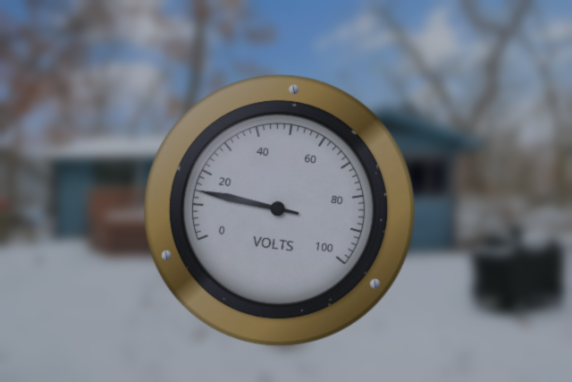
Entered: {"value": 14, "unit": "V"}
